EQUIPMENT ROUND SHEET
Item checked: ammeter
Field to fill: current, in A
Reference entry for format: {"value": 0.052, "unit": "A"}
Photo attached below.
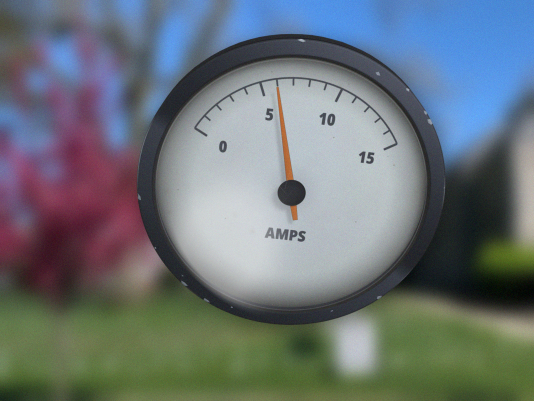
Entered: {"value": 6, "unit": "A"}
